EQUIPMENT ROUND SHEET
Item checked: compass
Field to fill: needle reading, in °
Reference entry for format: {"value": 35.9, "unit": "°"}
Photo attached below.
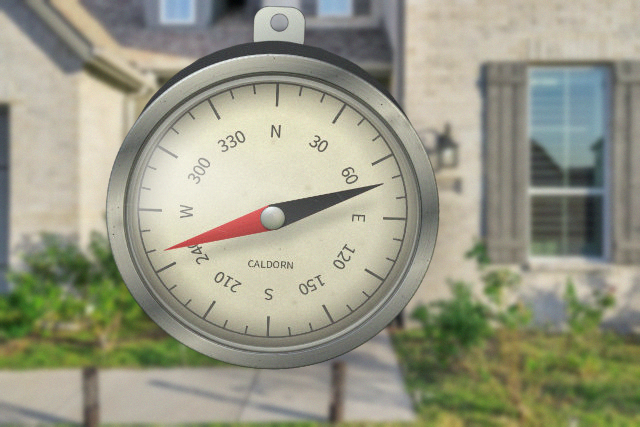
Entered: {"value": 250, "unit": "°"}
